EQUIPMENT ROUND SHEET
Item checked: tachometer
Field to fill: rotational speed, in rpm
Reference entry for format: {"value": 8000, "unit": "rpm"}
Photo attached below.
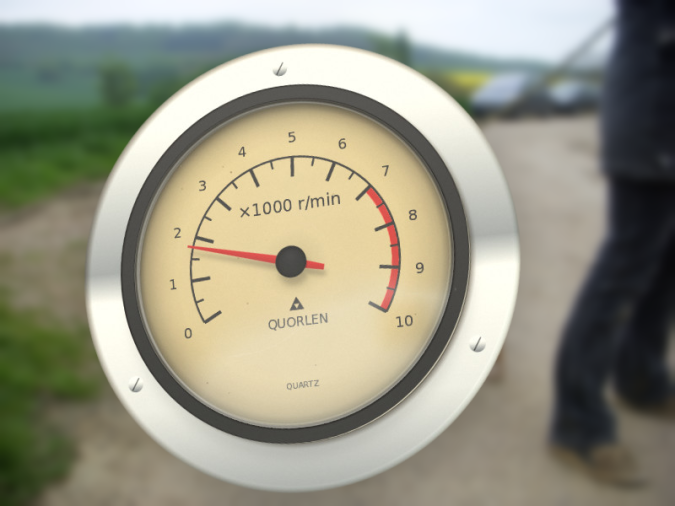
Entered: {"value": 1750, "unit": "rpm"}
